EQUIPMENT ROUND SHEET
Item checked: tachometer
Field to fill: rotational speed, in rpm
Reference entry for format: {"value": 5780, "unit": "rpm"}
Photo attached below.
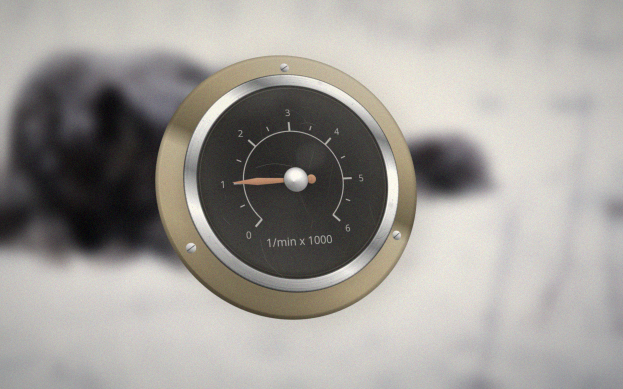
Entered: {"value": 1000, "unit": "rpm"}
